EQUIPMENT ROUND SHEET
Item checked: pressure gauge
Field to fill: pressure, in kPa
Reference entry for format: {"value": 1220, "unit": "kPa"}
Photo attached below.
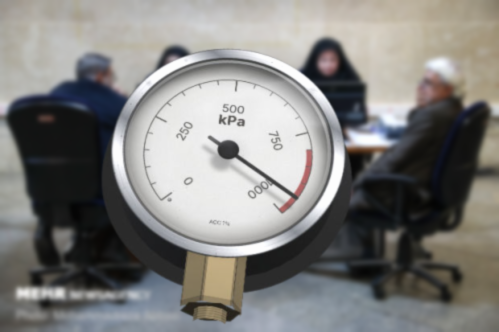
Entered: {"value": 950, "unit": "kPa"}
